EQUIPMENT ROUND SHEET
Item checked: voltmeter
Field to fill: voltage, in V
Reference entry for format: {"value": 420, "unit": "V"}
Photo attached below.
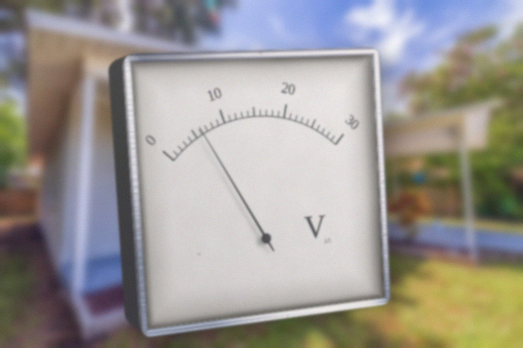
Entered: {"value": 6, "unit": "V"}
